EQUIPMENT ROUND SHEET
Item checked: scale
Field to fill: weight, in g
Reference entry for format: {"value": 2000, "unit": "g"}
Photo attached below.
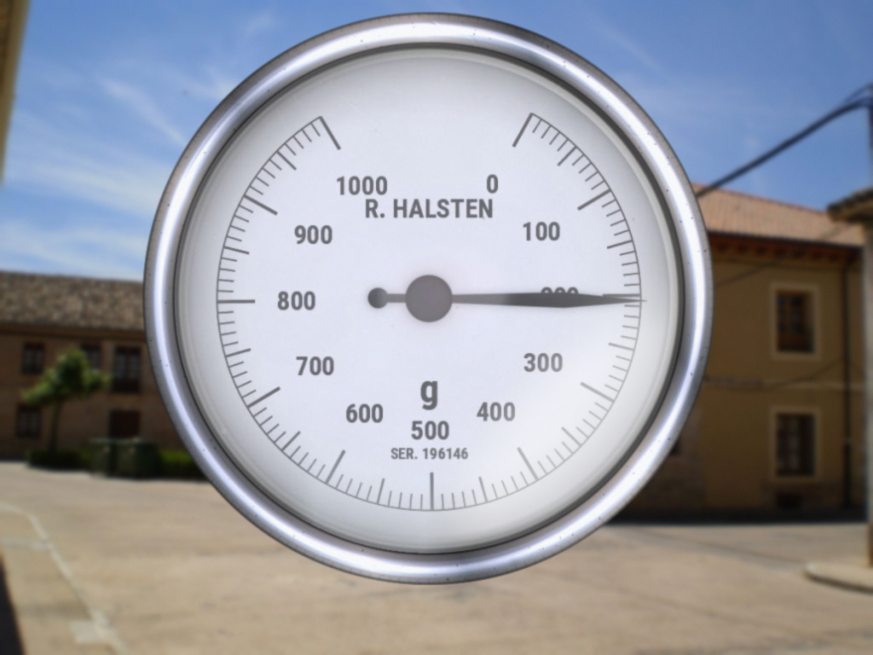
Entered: {"value": 205, "unit": "g"}
